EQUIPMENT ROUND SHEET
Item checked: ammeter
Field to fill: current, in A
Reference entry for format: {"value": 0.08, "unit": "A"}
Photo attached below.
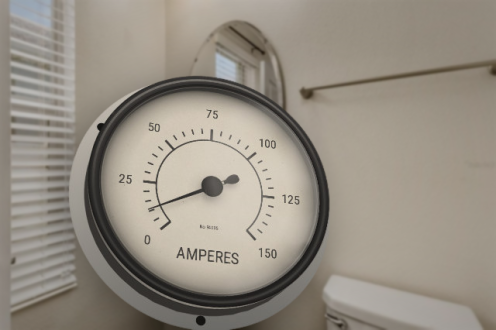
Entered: {"value": 10, "unit": "A"}
